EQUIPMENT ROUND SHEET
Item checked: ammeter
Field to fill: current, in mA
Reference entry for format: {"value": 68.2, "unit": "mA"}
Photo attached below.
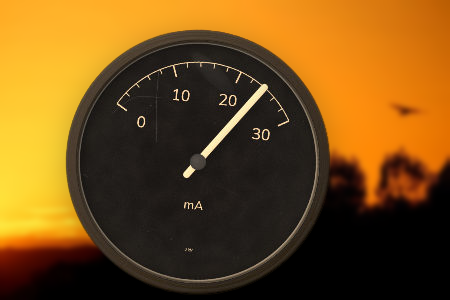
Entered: {"value": 24, "unit": "mA"}
